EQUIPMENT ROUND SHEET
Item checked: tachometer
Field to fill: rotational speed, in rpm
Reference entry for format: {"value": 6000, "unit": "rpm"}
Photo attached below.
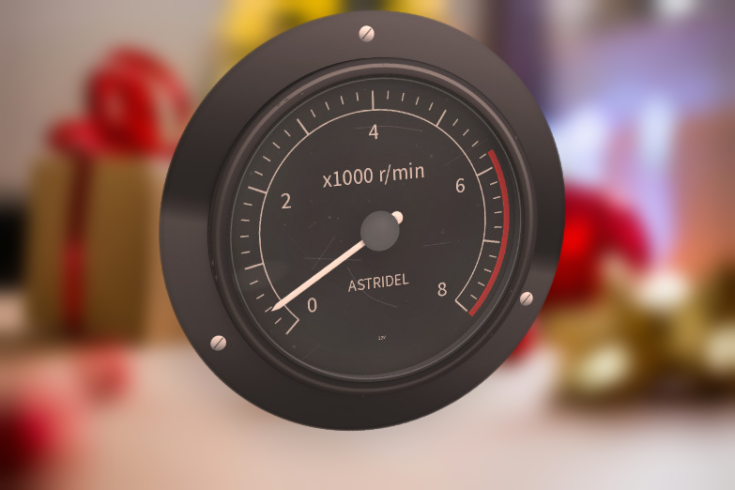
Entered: {"value": 400, "unit": "rpm"}
